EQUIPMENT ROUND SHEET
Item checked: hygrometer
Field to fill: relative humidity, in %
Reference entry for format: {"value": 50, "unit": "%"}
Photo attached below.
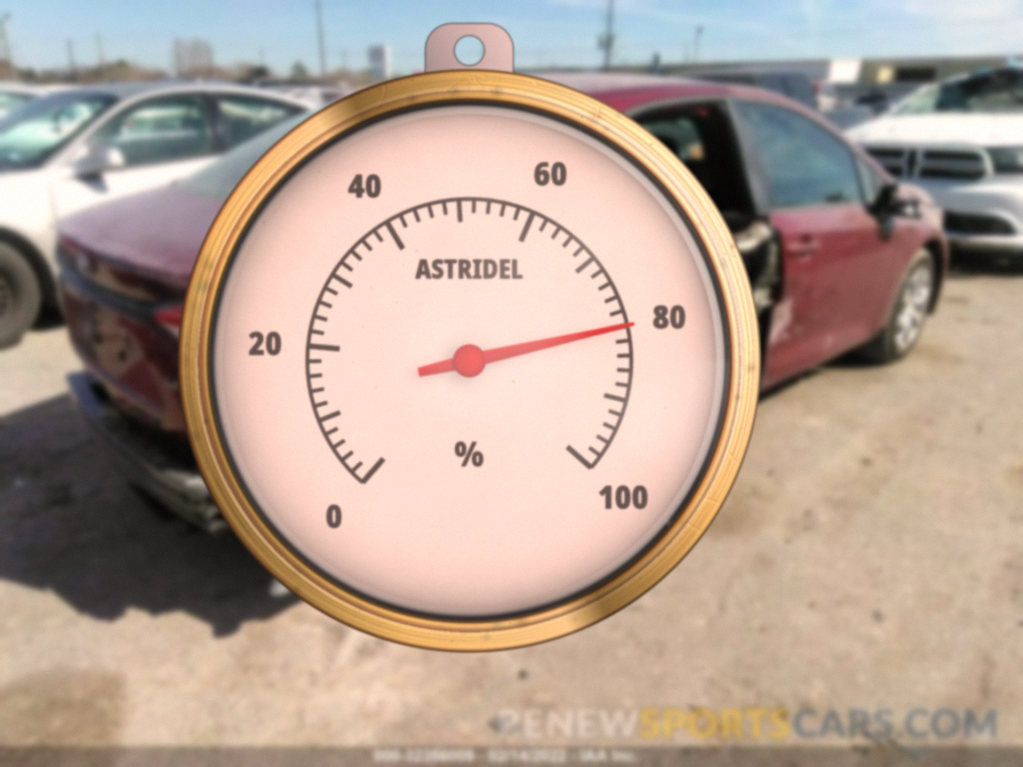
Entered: {"value": 80, "unit": "%"}
